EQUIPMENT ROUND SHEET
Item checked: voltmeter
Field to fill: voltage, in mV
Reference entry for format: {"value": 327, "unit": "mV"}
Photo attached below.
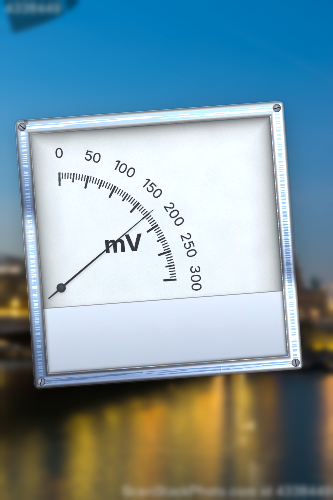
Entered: {"value": 175, "unit": "mV"}
